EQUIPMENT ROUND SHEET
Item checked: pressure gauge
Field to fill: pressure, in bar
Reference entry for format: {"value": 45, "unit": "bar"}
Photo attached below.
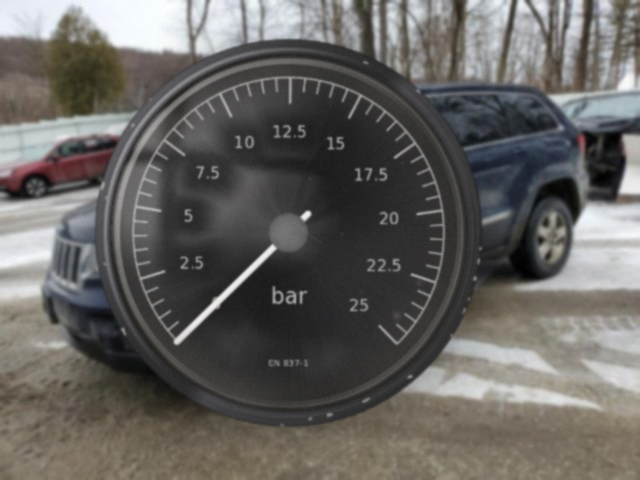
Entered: {"value": 0, "unit": "bar"}
